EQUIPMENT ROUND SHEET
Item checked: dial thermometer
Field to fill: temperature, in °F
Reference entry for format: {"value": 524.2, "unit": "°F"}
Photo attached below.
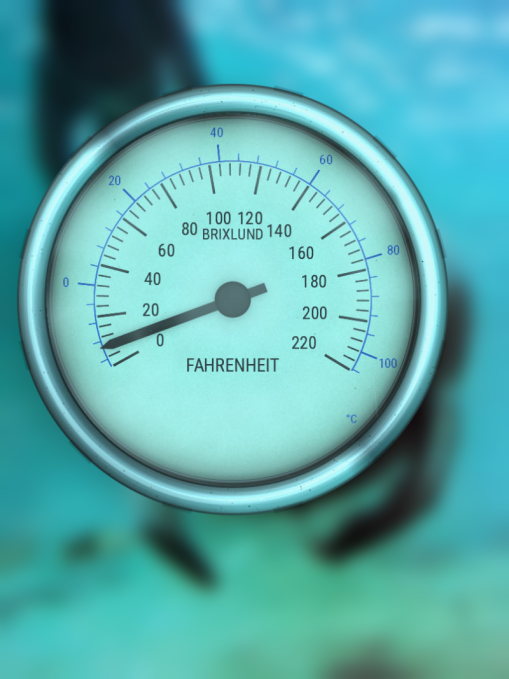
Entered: {"value": 8, "unit": "°F"}
